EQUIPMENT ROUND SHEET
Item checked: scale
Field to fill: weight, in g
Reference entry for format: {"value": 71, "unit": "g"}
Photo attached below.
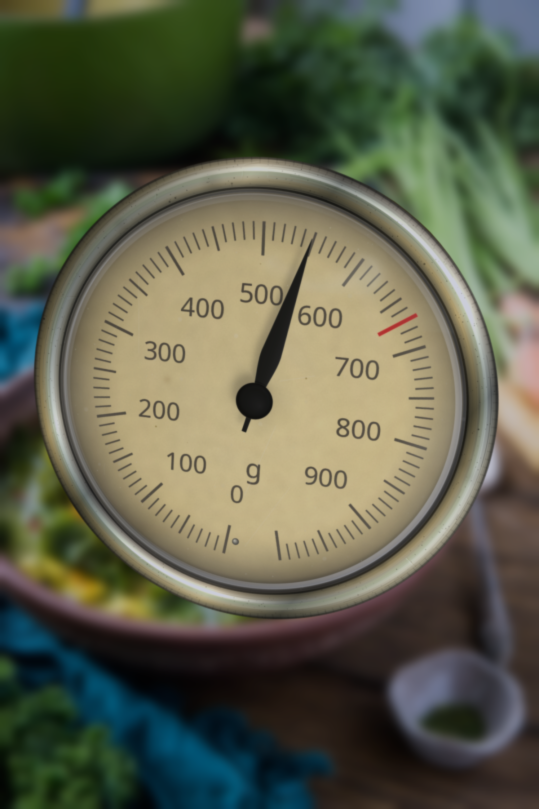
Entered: {"value": 550, "unit": "g"}
